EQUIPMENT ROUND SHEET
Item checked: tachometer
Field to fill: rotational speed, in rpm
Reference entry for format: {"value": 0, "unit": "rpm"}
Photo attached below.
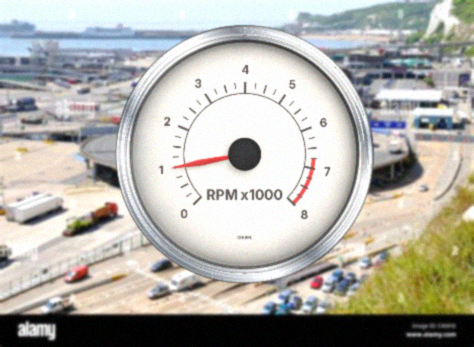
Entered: {"value": 1000, "unit": "rpm"}
